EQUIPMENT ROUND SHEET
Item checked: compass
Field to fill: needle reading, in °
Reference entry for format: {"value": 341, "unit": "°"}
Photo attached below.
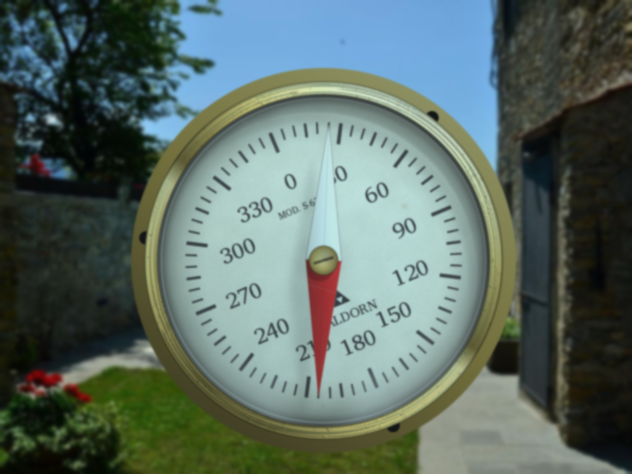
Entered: {"value": 205, "unit": "°"}
